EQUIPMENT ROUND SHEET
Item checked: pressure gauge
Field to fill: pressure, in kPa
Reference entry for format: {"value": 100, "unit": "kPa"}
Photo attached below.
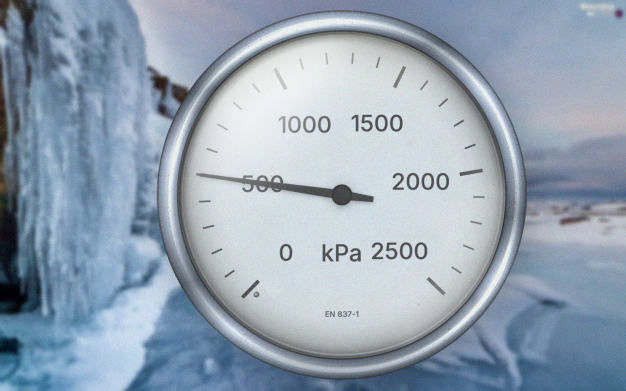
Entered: {"value": 500, "unit": "kPa"}
